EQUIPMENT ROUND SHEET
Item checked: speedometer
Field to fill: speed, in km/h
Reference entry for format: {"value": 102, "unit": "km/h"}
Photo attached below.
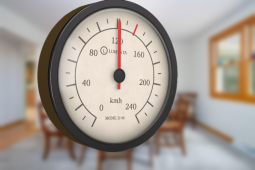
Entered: {"value": 120, "unit": "km/h"}
